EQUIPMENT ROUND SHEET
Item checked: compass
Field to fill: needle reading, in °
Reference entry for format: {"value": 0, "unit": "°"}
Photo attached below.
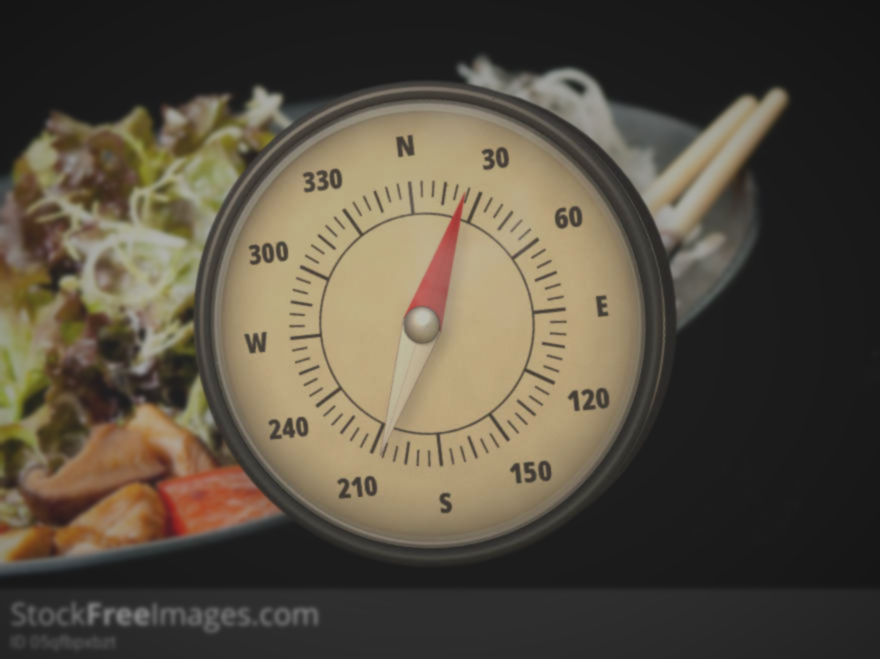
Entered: {"value": 25, "unit": "°"}
